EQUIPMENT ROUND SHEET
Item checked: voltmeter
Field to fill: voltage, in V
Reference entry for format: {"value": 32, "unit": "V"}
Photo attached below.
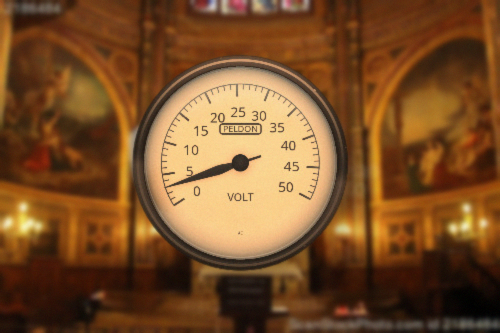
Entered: {"value": 3, "unit": "V"}
